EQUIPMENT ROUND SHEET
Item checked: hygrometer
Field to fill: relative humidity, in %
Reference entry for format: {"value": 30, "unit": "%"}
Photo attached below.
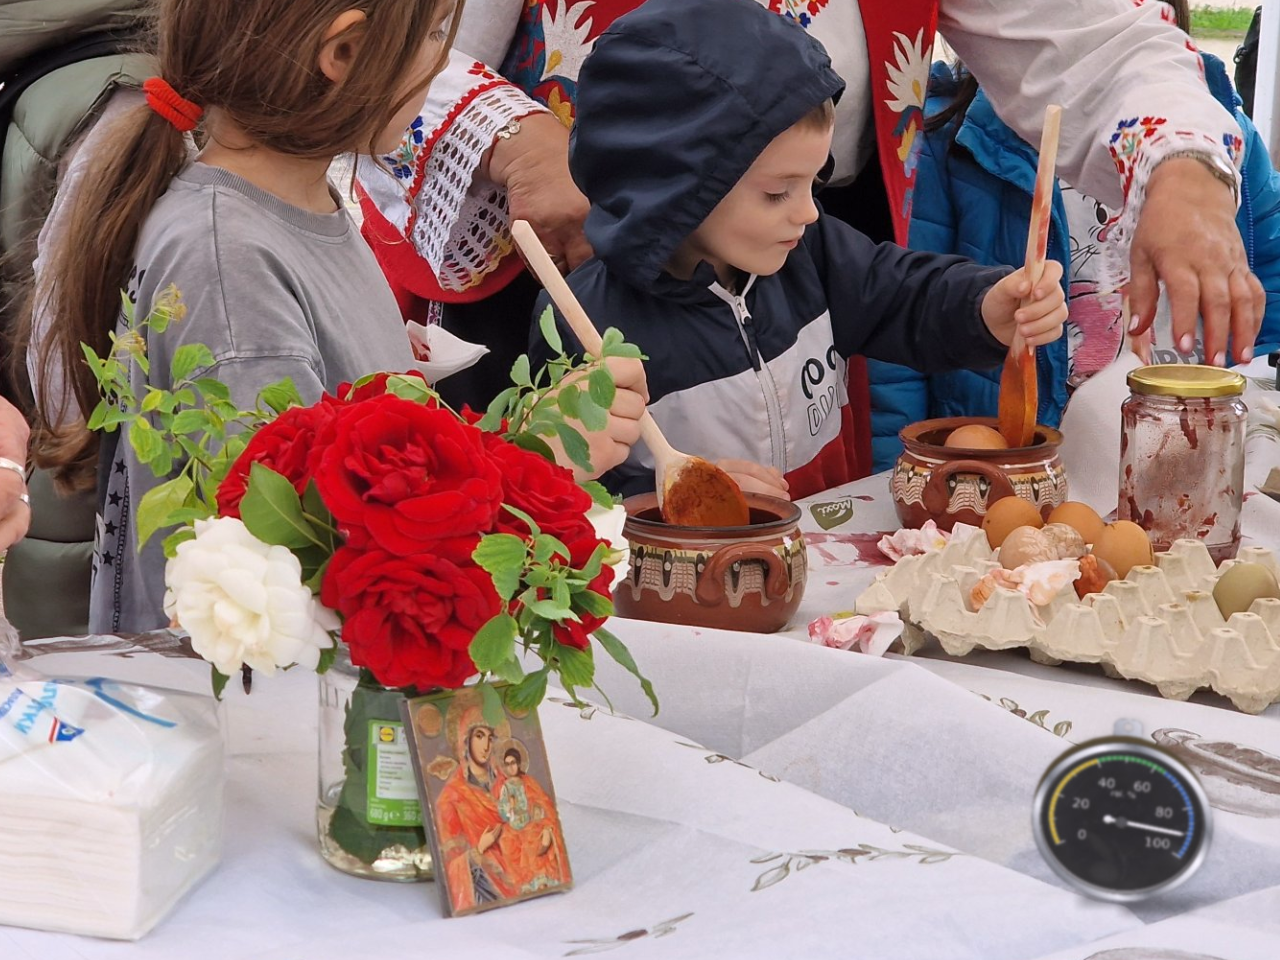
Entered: {"value": 90, "unit": "%"}
